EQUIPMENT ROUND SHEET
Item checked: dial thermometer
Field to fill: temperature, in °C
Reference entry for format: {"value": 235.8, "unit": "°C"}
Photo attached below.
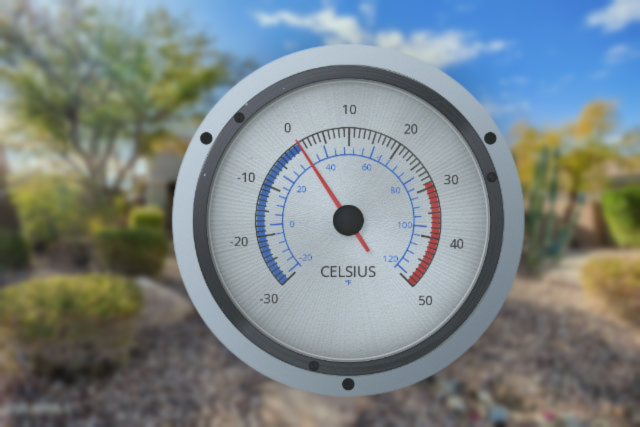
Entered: {"value": 0, "unit": "°C"}
